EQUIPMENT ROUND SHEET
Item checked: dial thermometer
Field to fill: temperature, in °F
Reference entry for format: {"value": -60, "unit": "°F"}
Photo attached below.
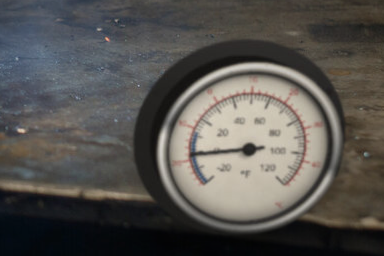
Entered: {"value": 0, "unit": "°F"}
